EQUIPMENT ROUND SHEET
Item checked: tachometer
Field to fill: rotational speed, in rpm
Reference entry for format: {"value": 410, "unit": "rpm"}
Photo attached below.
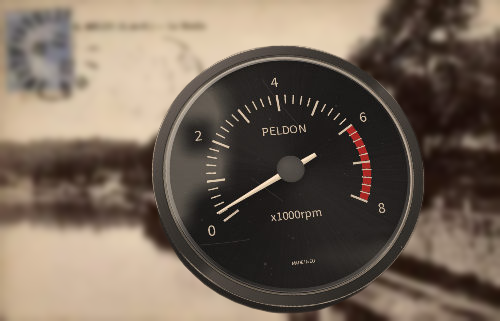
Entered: {"value": 200, "unit": "rpm"}
